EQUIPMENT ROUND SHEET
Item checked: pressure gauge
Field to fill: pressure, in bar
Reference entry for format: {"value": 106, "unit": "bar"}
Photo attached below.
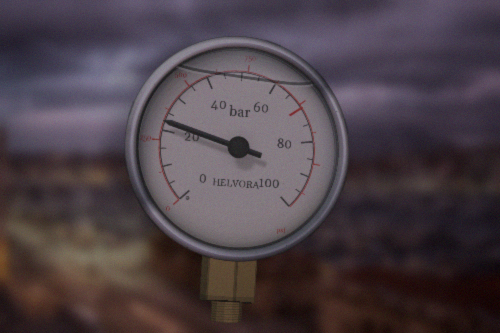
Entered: {"value": 22.5, "unit": "bar"}
